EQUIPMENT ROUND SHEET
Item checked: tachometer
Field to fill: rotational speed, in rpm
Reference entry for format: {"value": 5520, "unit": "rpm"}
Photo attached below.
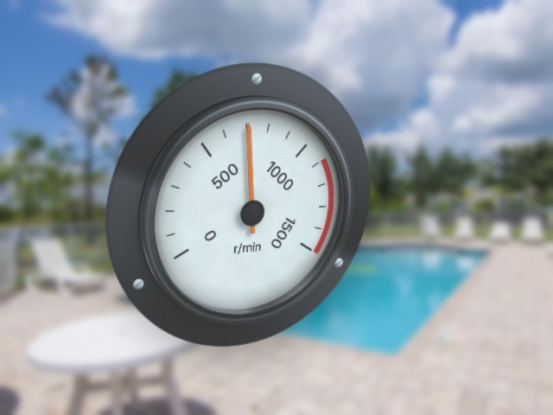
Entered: {"value": 700, "unit": "rpm"}
